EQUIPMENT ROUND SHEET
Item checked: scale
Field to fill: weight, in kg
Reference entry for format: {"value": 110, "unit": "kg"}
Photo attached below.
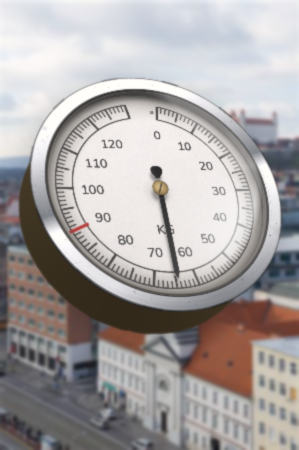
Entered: {"value": 65, "unit": "kg"}
